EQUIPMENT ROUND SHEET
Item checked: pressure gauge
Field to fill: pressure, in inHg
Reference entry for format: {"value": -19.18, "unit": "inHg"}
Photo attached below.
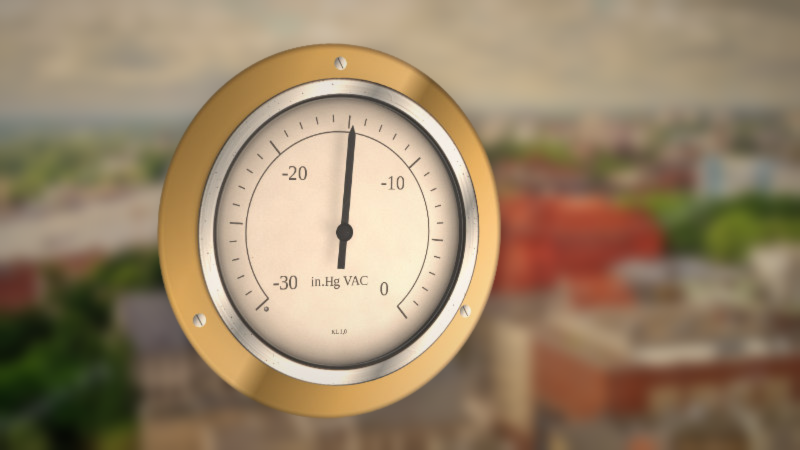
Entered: {"value": -15, "unit": "inHg"}
